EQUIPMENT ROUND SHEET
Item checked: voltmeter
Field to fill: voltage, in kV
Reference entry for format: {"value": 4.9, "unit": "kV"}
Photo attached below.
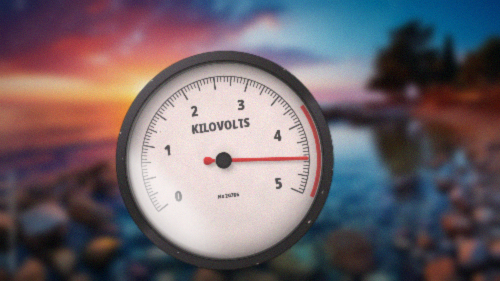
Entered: {"value": 4.5, "unit": "kV"}
